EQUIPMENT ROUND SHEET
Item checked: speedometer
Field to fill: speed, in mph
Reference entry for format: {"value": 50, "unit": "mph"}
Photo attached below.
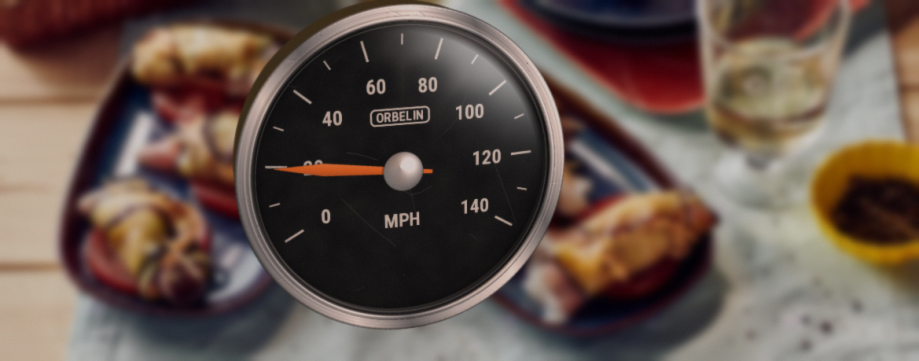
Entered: {"value": 20, "unit": "mph"}
